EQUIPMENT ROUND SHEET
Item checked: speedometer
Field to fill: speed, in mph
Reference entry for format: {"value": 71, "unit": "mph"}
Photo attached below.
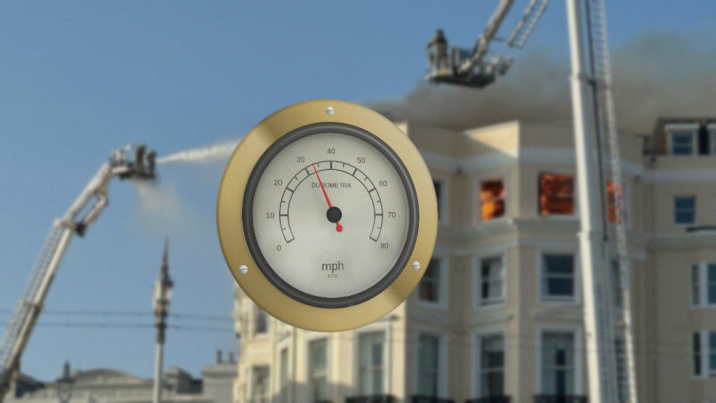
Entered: {"value": 32.5, "unit": "mph"}
